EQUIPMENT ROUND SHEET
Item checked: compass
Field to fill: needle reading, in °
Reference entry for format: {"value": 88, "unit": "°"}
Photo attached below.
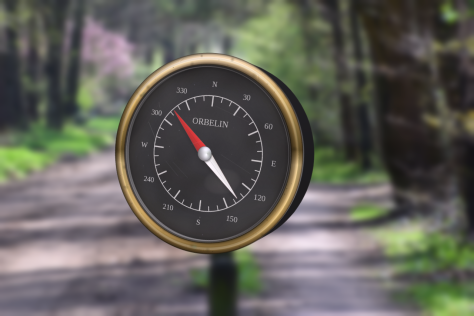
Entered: {"value": 315, "unit": "°"}
